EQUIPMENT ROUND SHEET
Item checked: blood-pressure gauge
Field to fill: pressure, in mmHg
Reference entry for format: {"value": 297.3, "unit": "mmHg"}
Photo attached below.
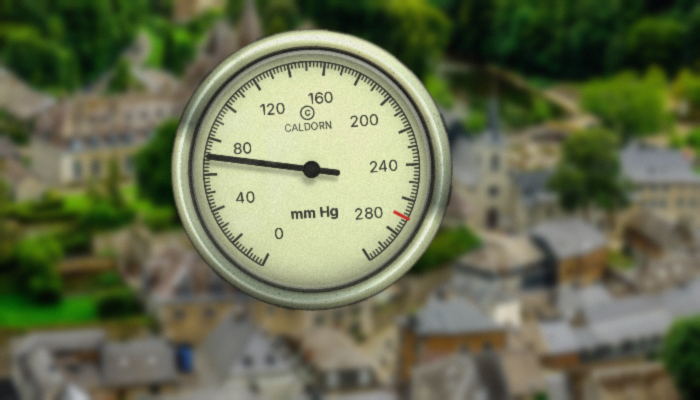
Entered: {"value": 70, "unit": "mmHg"}
